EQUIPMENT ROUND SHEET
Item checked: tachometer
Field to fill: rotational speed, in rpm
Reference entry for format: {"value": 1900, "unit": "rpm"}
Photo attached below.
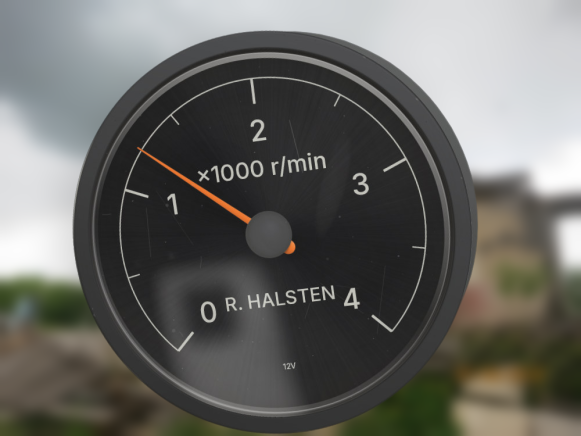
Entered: {"value": 1250, "unit": "rpm"}
